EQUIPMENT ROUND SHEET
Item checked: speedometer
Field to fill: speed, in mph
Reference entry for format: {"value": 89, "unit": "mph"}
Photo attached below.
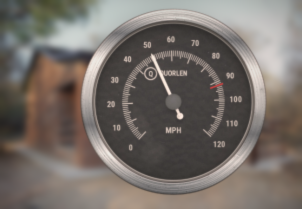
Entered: {"value": 50, "unit": "mph"}
